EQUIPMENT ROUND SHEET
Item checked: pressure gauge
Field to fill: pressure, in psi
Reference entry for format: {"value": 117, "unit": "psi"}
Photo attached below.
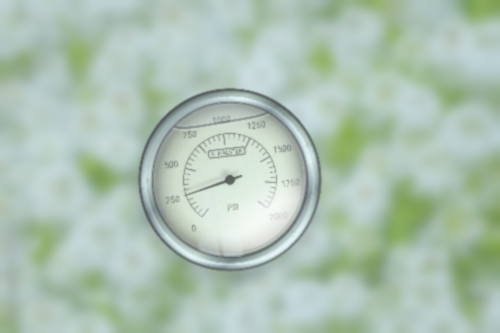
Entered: {"value": 250, "unit": "psi"}
